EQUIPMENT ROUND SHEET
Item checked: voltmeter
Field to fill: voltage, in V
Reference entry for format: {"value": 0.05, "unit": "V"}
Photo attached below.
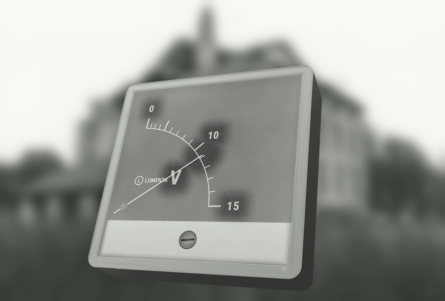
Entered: {"value": 11, "unit": "V"}
